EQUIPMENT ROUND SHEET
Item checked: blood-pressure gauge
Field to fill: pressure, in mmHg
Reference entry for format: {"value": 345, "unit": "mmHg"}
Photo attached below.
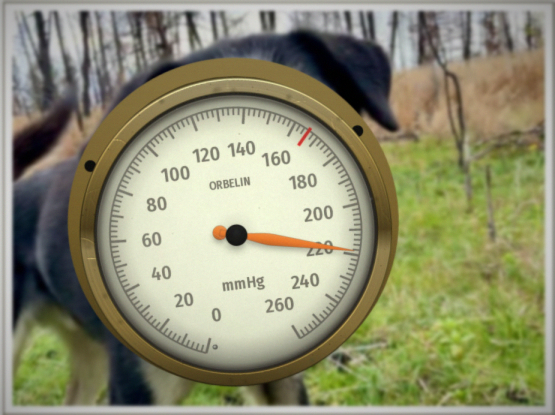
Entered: {"value": 218, "unit": "mmHg"}
